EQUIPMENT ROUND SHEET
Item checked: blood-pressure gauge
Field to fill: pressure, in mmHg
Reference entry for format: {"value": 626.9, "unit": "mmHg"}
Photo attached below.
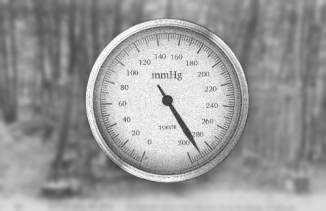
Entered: {"value": 290, "unit": "mmHg"}
